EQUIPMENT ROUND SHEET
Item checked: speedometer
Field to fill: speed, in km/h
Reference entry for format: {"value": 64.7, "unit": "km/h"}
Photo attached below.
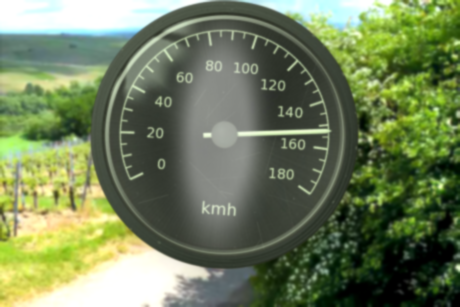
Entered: {"value": 152.5, "unit": "km/h"}
